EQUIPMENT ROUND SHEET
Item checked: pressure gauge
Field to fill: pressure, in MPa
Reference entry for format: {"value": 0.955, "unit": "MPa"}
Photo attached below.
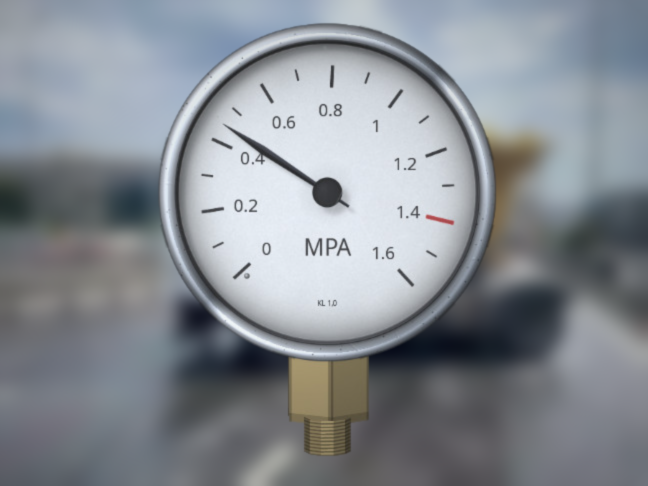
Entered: {"value": 0.45, "unit": "MPa"}
